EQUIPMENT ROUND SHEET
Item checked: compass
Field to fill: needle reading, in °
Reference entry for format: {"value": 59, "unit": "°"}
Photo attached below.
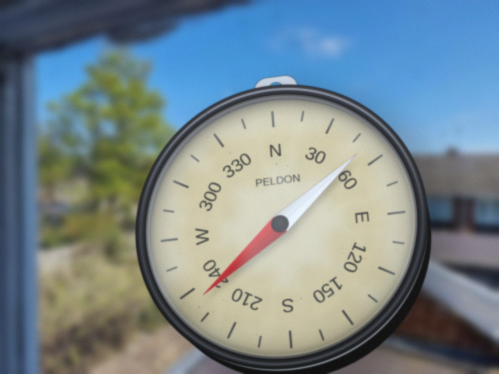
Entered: {"value": 232.5, "unit": "°"}
